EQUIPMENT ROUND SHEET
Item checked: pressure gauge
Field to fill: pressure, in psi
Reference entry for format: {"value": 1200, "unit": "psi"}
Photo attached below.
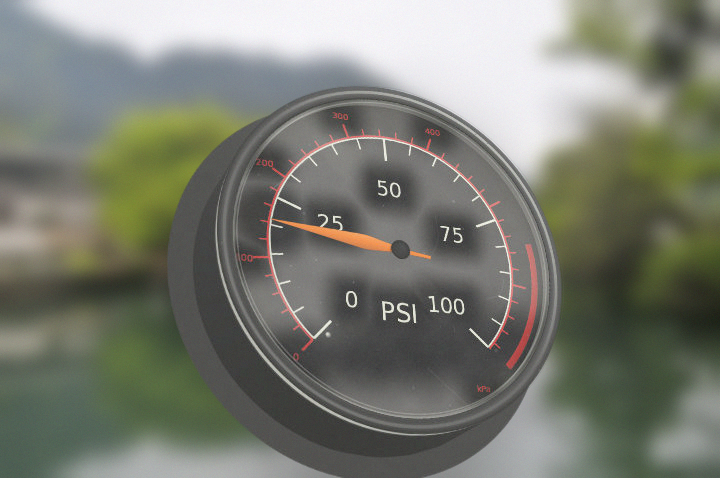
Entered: {"value": 20, "unit": "psi"}
